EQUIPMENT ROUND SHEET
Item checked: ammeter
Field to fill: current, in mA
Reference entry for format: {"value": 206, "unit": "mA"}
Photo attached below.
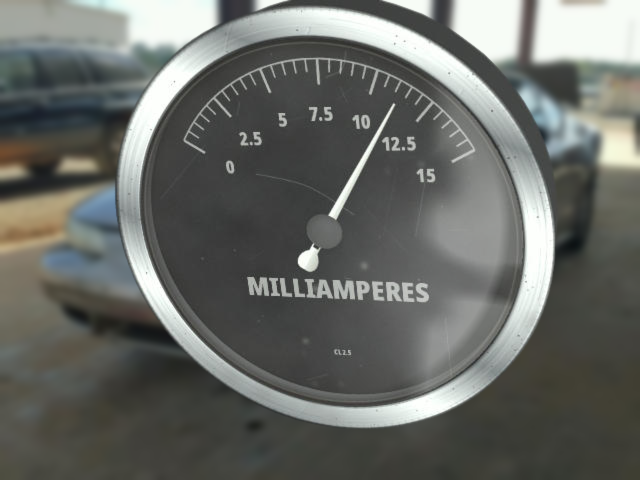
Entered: {"value": 11.25, "unit": "mA"}
